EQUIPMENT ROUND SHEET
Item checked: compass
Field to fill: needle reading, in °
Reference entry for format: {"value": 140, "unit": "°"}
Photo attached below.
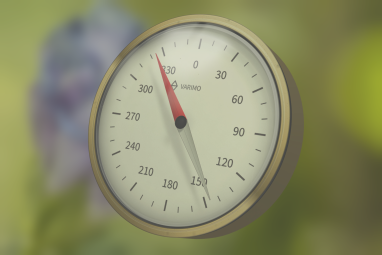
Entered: {"value": 325, "unit": "°"}
